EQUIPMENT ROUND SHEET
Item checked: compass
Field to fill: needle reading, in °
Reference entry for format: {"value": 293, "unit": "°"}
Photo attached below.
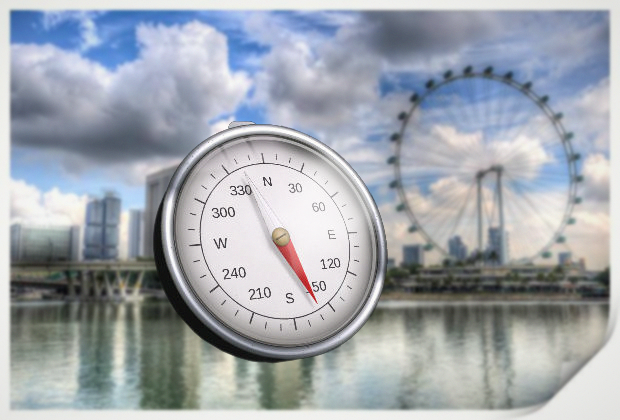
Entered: {"value": 160, "unit": "°"}
